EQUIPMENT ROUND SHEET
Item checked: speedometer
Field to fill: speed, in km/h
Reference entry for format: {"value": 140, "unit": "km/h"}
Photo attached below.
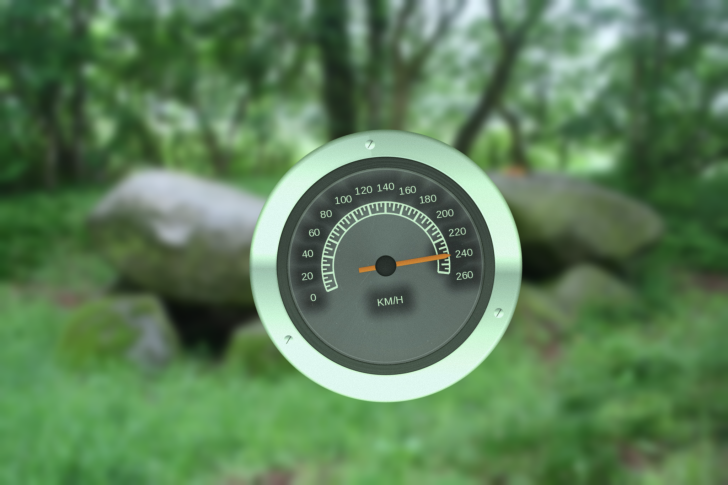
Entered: {"value": 240, "unit": "km/h"}
